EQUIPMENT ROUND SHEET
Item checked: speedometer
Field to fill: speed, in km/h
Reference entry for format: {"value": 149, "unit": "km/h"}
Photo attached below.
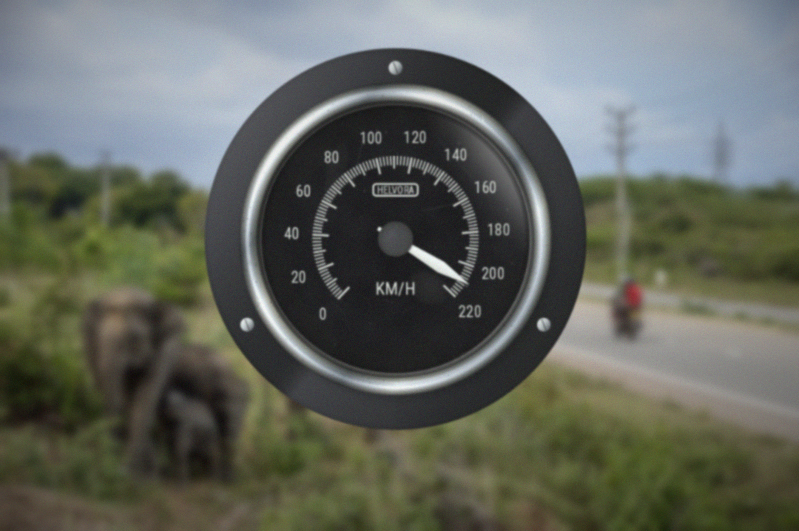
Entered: {"value": 210, "unit": "km/h"}
